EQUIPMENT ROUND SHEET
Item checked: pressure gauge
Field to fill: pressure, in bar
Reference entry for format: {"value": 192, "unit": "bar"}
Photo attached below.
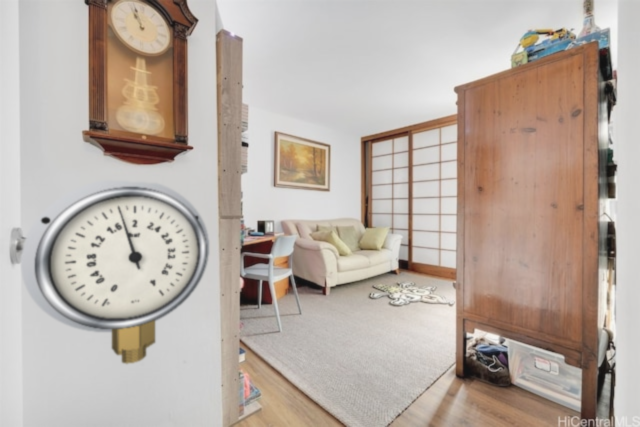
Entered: {"value": 1.8, "unit": "bar"}
